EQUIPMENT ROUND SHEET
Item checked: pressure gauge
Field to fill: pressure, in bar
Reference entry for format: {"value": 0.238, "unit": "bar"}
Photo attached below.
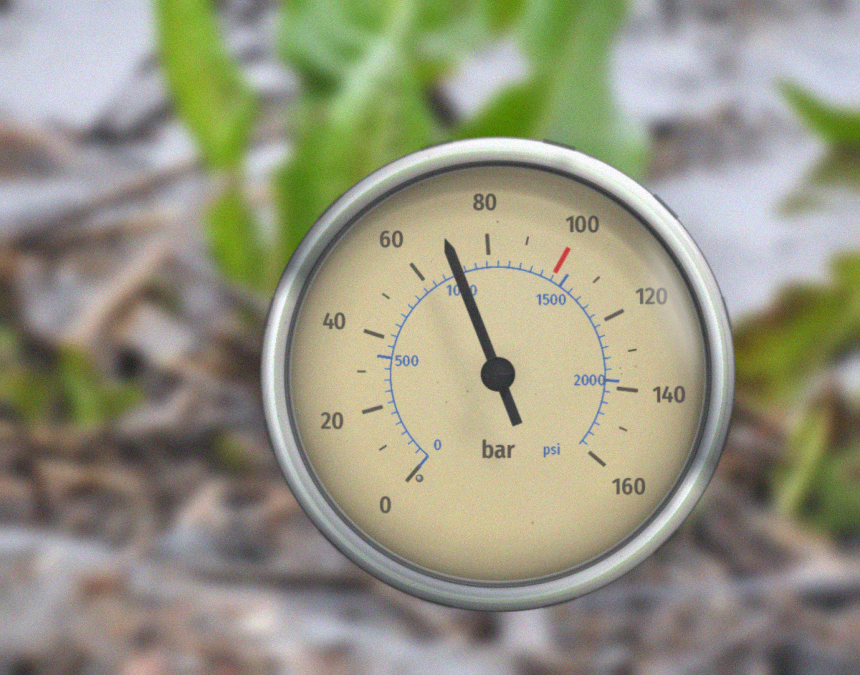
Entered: {"value": 70, "unit": "bar"}
